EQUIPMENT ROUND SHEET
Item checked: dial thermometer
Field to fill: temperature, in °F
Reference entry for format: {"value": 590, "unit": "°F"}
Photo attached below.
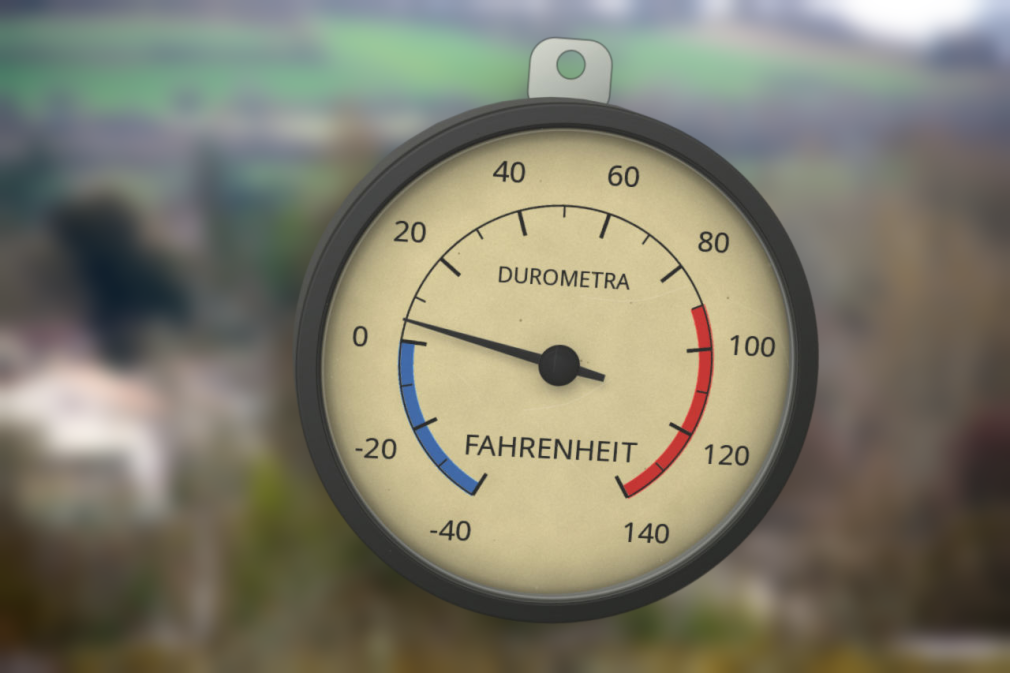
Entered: {"value": 5, "unit": "°F"}
